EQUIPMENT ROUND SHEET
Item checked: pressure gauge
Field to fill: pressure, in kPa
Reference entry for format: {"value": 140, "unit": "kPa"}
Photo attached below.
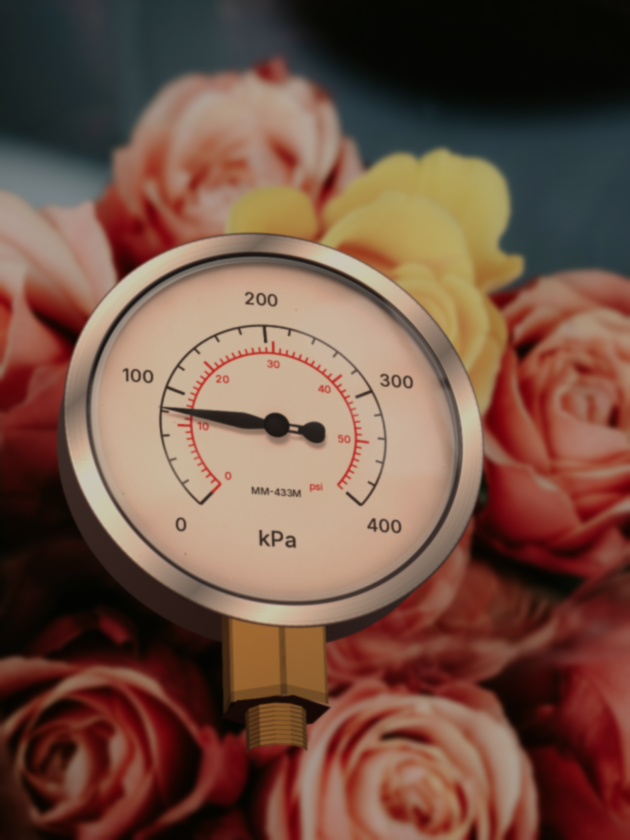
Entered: {"value": 80, "unit": "kPa"}
